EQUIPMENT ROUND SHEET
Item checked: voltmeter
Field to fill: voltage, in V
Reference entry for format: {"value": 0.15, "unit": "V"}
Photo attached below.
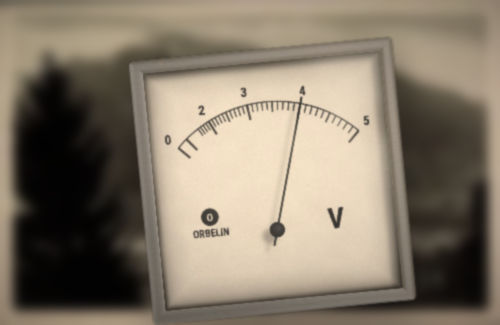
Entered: {"value": 4, "unit": "V"}
